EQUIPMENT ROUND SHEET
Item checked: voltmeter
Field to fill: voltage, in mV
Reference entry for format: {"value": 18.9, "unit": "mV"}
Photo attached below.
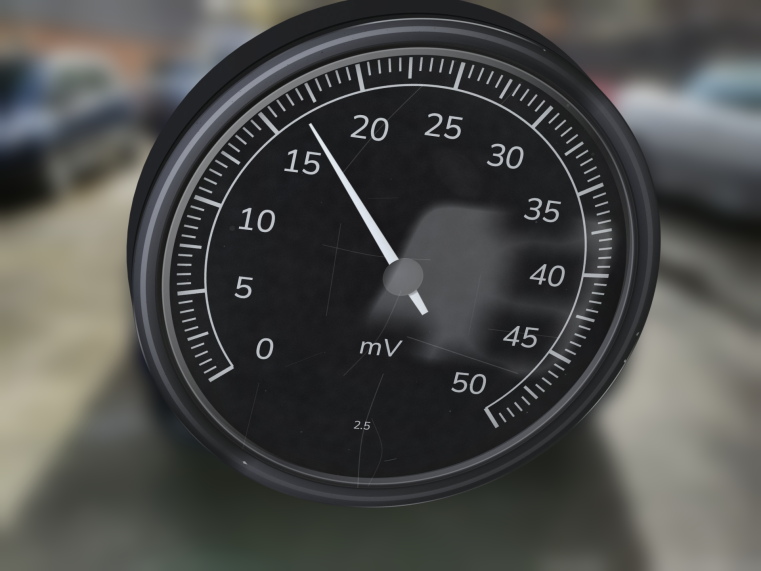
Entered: {"value": 16.75, "unit": "mV"}
